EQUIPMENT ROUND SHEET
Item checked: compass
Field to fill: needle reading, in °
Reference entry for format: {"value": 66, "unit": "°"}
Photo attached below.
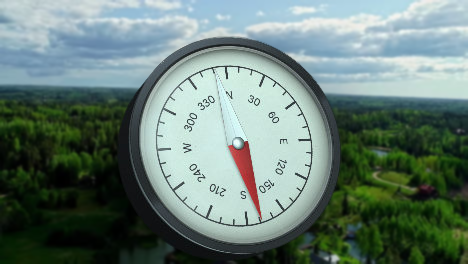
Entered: {"value": 170, "unit": "°"}
